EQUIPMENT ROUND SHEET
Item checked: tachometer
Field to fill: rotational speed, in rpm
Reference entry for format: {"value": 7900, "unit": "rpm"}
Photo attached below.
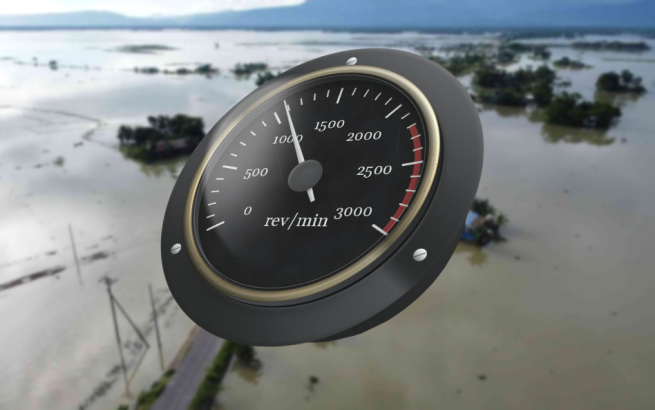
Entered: {"value": 1100, "unit": "rpm"}
